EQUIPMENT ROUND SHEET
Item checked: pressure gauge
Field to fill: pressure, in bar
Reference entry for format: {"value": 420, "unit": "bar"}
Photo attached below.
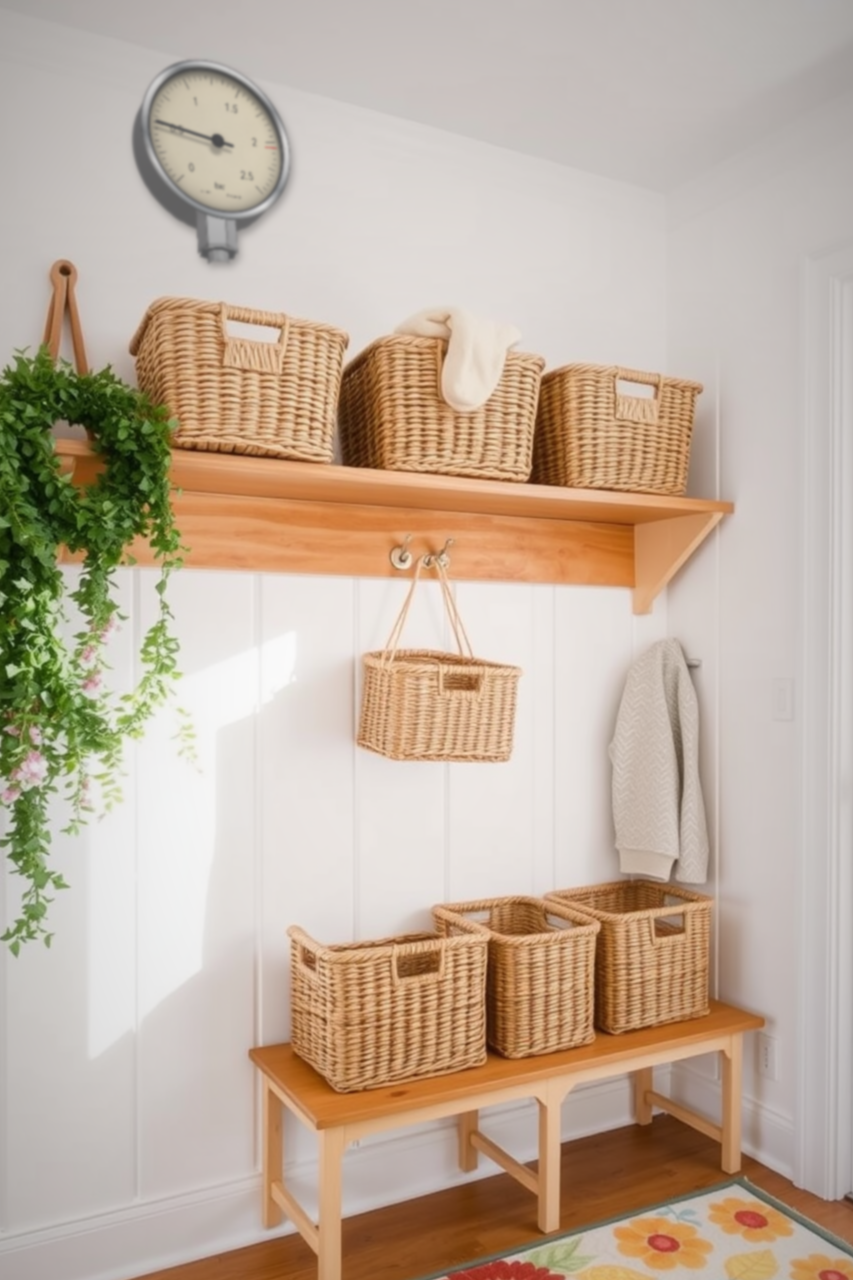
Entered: {"value": 0.5, "unit": "bar"}
